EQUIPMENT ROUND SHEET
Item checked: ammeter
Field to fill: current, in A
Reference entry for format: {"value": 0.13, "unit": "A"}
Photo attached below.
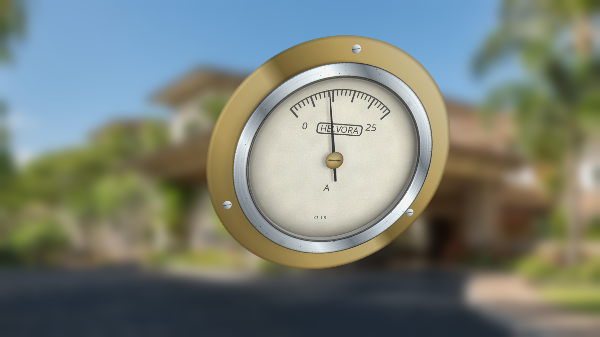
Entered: {"value": 9, "unit": "A"}
